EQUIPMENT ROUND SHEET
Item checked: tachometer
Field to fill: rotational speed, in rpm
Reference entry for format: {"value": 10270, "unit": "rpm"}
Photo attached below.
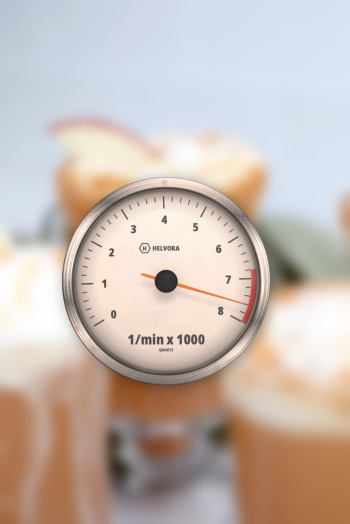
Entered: {"value": 7600, "unit": "rpm"}
